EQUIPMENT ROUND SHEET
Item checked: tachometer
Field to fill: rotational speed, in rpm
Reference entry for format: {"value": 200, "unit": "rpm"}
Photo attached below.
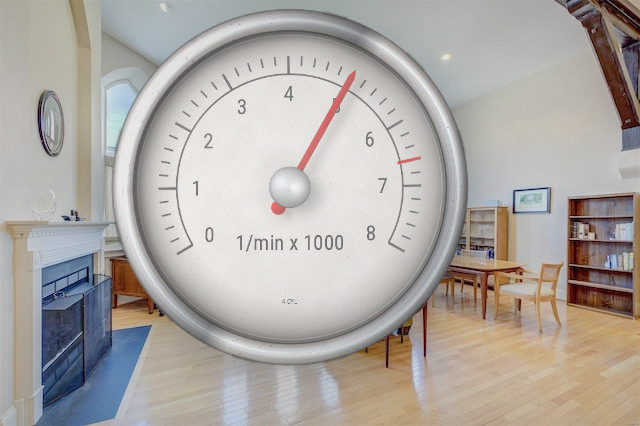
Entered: {"value": 5000, "unit": "rpm"}
